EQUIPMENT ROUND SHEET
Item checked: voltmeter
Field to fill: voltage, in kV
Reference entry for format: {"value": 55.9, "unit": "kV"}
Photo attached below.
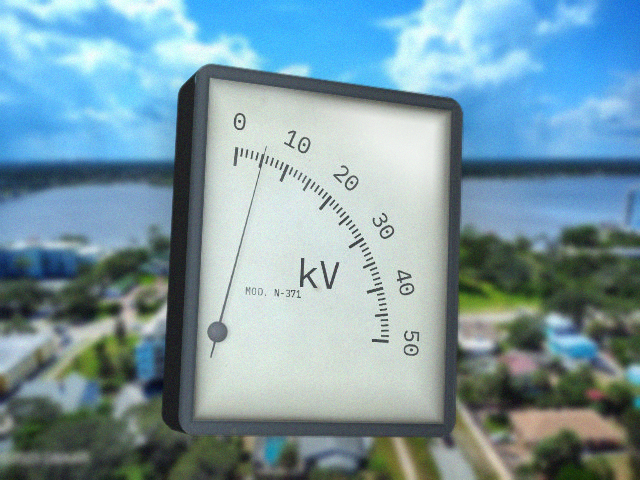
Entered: {"value": 5, "unit": "kV"}
